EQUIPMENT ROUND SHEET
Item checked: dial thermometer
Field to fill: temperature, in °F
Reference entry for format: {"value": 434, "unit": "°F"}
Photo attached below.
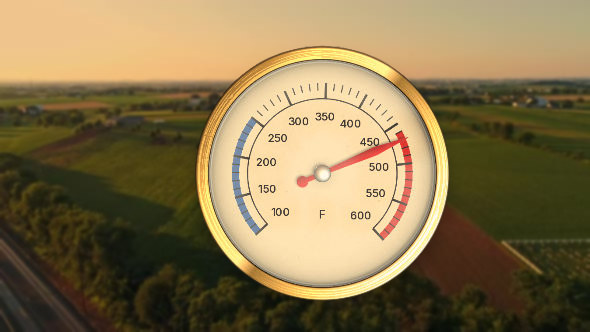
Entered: {"value": 470, "unit": "°F"}
